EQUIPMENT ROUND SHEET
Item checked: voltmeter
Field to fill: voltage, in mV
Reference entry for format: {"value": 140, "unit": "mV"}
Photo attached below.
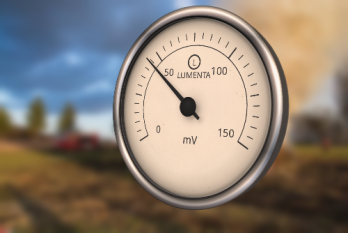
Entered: {"value": 45, "unit": "mV"}
